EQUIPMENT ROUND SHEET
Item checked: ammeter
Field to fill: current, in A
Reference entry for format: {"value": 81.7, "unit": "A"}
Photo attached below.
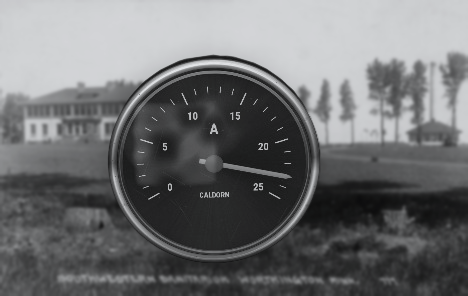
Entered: {"value": 23, "unit": "A"}
